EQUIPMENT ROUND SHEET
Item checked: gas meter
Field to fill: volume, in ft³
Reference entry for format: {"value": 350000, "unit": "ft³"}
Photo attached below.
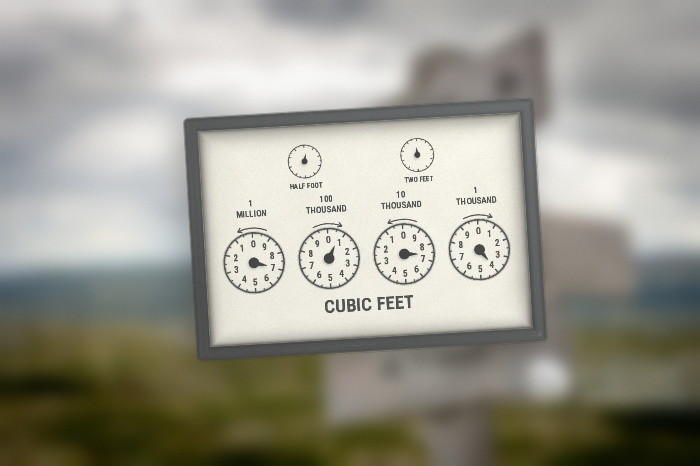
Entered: {"value": 707400, "unit": "ft³"}
